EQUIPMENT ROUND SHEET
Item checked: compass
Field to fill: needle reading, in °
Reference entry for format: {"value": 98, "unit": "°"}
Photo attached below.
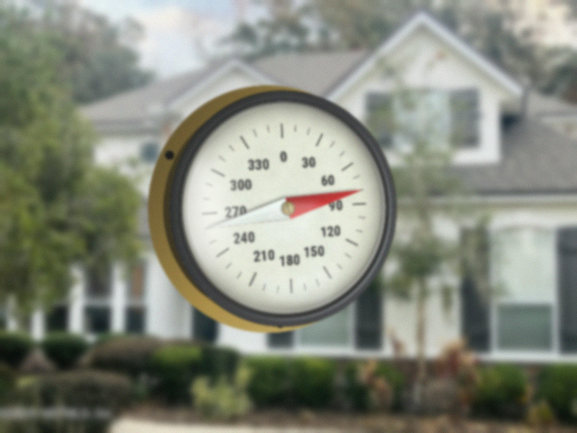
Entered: {"value": 80, "unit": "°"}
